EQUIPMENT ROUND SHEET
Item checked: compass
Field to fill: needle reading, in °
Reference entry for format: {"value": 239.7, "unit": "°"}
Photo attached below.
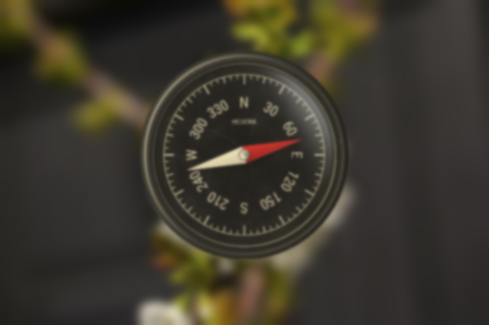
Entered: {"value": 75, "unit": "°"}
